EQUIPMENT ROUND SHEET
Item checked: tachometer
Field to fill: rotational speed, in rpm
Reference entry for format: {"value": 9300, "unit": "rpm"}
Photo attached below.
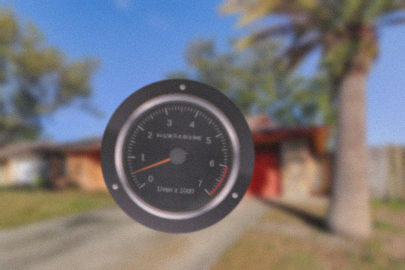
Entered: {"value": 500, "unit": "rpm"}
